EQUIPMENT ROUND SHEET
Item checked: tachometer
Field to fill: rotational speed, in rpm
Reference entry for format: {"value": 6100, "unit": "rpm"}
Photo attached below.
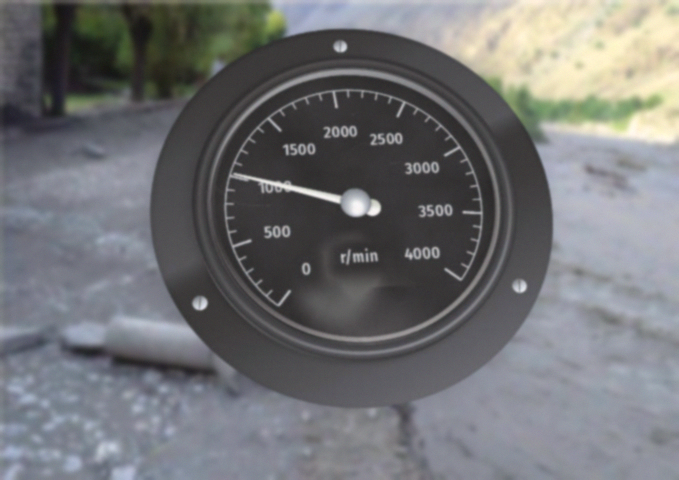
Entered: {"value": 1000, "unit": "rpm"}
